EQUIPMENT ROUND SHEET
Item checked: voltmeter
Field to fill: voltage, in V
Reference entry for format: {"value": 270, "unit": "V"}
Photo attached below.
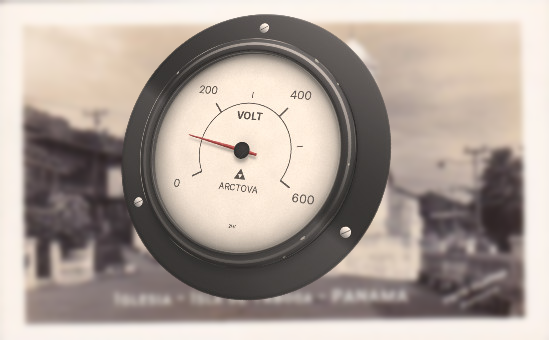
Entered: {"value": 100, "unit": "V"}
